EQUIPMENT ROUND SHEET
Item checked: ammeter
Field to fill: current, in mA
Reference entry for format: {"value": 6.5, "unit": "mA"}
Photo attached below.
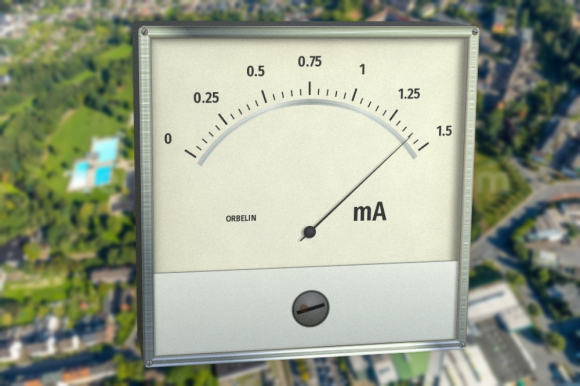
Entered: {"value": 1.4, "unit": "mA"}
